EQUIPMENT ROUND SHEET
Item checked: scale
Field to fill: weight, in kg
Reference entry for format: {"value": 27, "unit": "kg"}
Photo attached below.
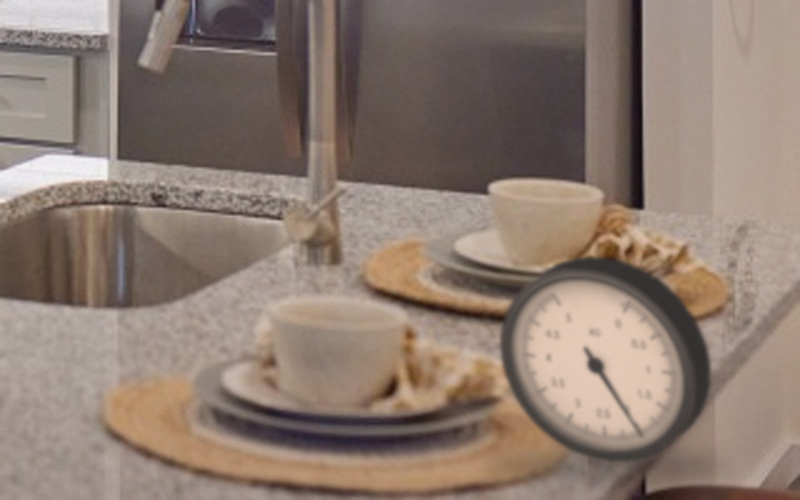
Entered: {"value": 2, "unit": "kg"}
